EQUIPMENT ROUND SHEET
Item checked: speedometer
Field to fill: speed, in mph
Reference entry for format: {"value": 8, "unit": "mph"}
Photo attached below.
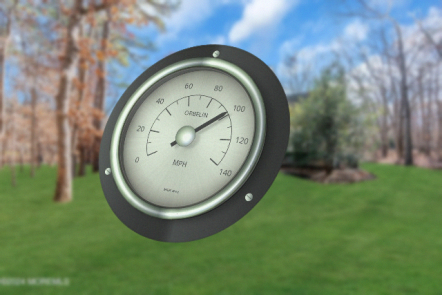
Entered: {"value": 100, "unit": "mph"}
